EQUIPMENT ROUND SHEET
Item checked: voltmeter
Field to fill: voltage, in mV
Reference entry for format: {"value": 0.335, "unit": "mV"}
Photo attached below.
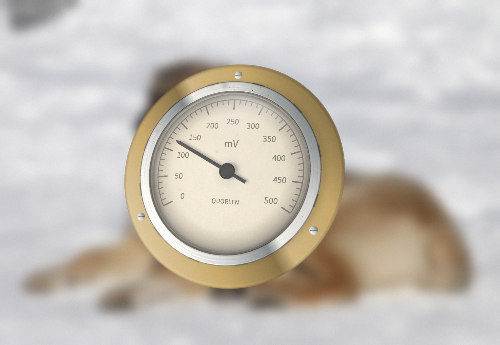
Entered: {"value": 120, "unit": "mV"}
